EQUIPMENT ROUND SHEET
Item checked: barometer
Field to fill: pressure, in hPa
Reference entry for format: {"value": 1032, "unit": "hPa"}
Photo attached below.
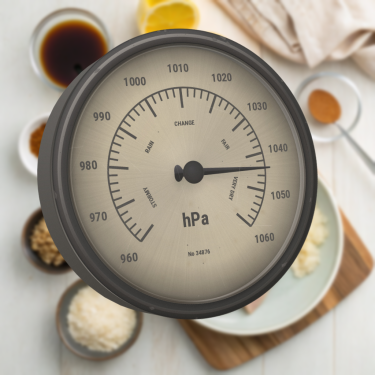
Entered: {"value": 1044, "unit": "hPa"}
